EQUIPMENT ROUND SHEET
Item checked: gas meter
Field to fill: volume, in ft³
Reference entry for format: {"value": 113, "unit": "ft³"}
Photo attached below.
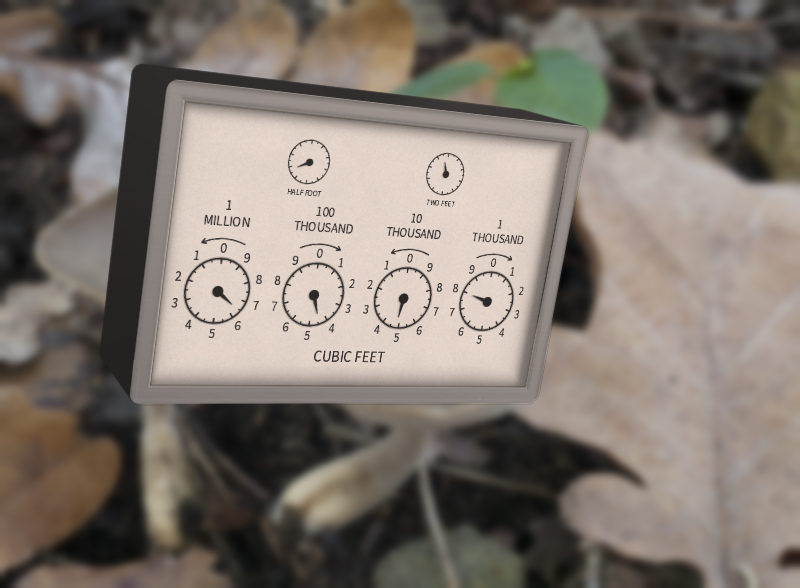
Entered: {"value": 644800, "unit": "ft³"}
